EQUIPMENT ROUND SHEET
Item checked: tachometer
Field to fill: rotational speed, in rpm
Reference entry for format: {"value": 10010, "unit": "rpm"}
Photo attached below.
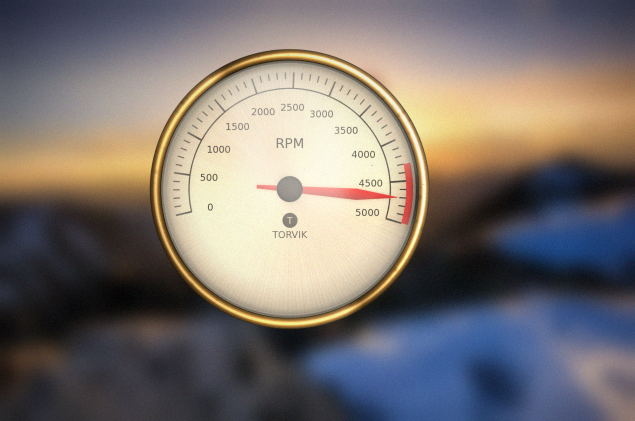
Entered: {"value": 4700, "unit": "rpm"}
